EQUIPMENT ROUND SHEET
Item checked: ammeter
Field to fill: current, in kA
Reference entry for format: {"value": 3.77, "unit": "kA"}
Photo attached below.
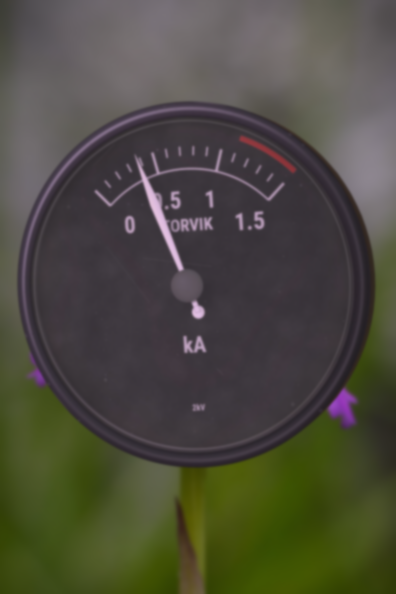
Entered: {"value": 0.4, "unit": "kA"}
